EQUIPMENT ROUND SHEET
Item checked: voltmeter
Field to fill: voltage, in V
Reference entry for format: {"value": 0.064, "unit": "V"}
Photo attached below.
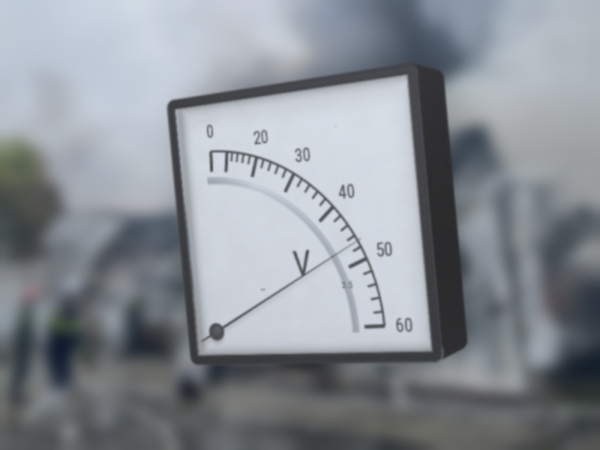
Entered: {"value": 47, "unit": "V"}
